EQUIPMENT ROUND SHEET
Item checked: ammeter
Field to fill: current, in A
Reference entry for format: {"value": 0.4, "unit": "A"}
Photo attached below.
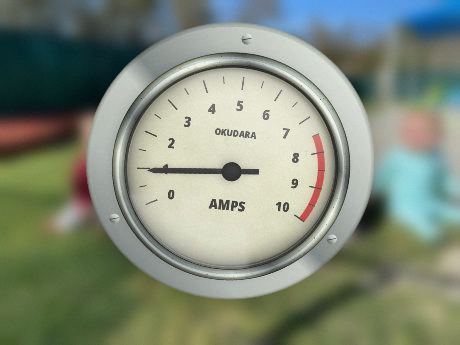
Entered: {"value": 1, "unit": "A"}
